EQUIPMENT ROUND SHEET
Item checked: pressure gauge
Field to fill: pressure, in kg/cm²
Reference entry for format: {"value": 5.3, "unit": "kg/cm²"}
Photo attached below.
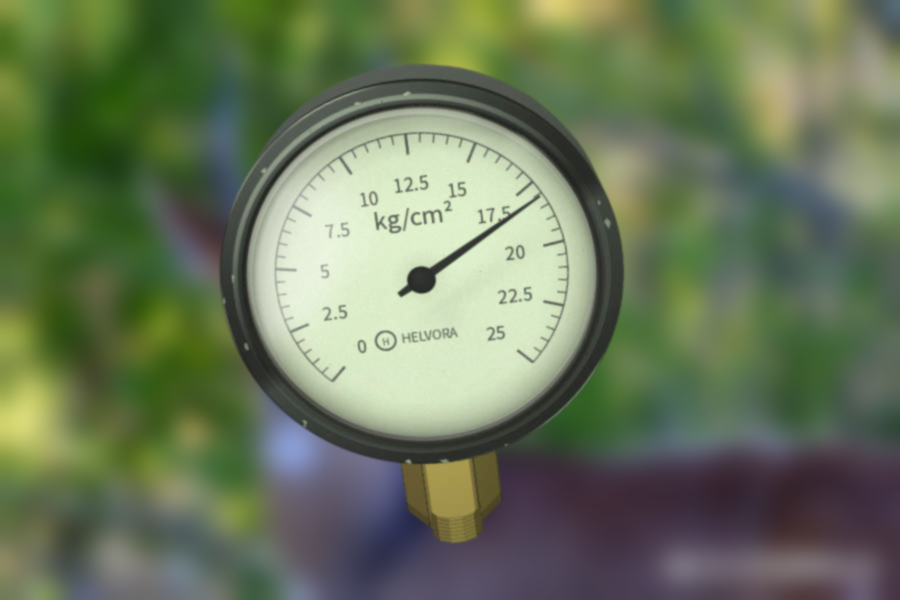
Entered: {"value": 18, "unit": "kg/cm²"}
